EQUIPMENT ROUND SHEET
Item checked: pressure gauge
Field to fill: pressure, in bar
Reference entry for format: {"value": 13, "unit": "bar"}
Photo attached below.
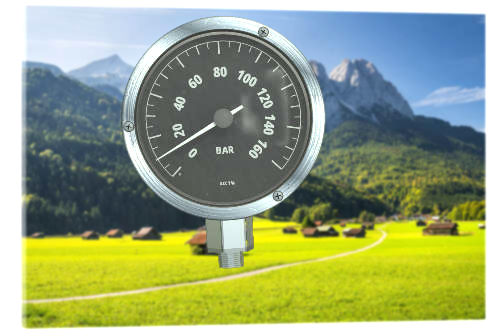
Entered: {"value": 10, "unit": "bar"}
